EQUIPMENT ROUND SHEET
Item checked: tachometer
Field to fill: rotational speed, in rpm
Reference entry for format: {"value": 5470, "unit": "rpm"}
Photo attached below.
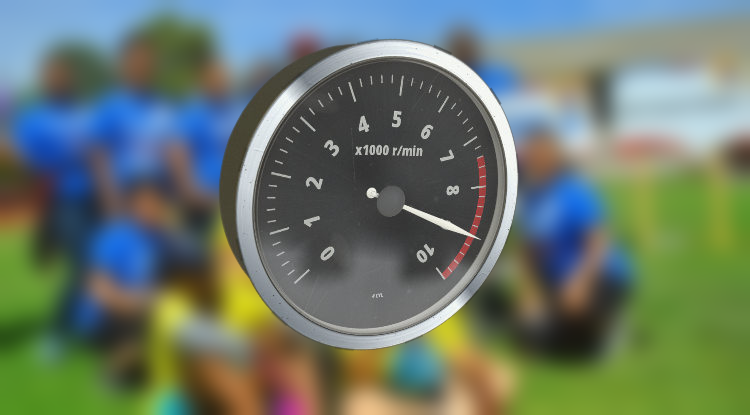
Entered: {"value": 9000, "unit": "rpm"}
